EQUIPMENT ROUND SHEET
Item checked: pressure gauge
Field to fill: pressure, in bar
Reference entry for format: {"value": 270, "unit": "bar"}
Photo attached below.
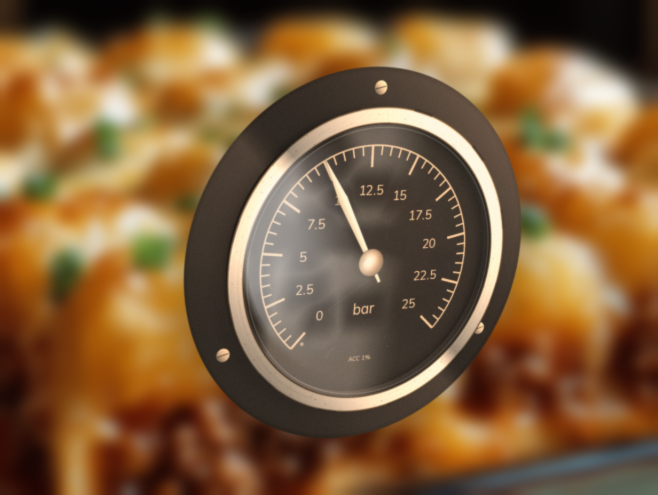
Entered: {"value": 10, "unit": "bar"}
